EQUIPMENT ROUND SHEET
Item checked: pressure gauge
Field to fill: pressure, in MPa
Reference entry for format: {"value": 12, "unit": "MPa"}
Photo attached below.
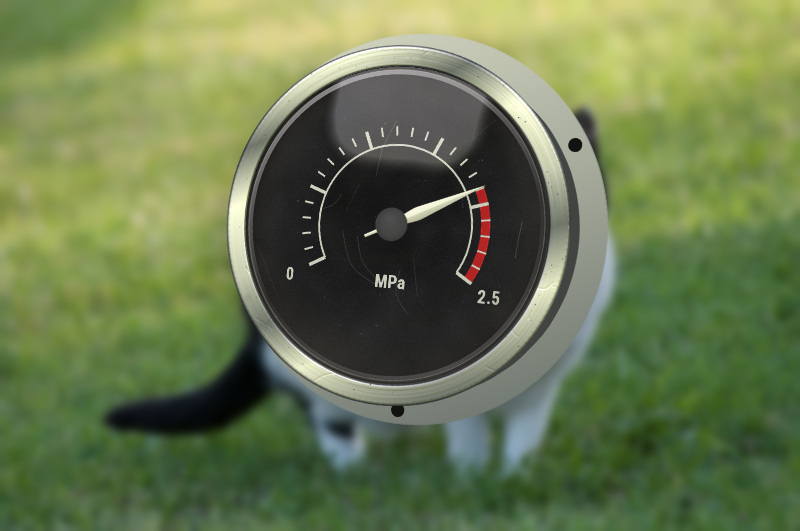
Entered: {"value": 1.9, "unit": "MPa"}
